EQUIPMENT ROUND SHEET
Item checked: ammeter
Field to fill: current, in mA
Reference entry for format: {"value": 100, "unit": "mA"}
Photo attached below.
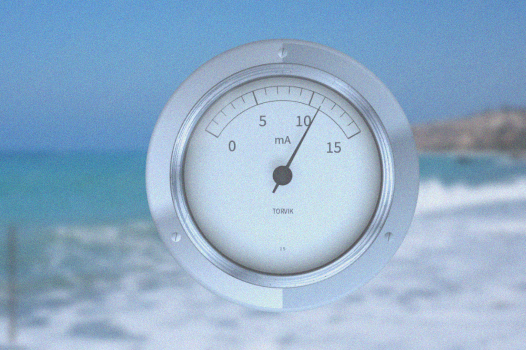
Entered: {"value": 11, "unit": "mA"}
